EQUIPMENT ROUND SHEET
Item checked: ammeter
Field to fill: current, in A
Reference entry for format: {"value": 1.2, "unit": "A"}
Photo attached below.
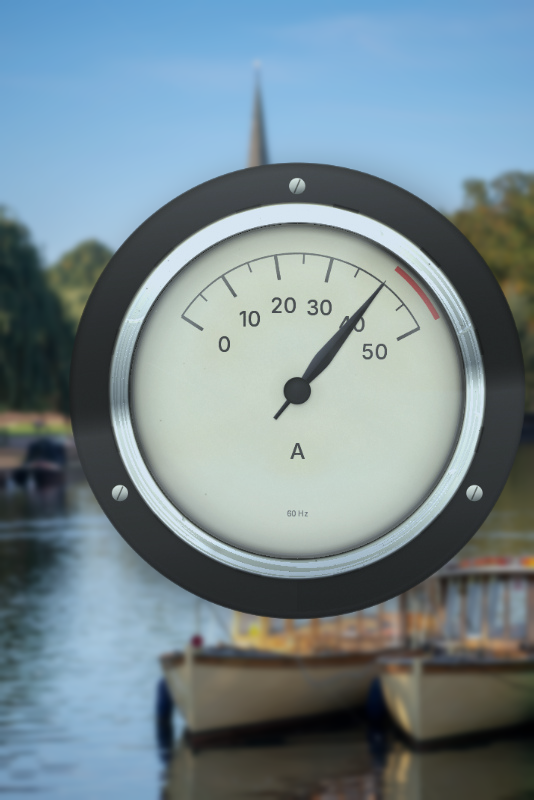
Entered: {"value": 40, "unit": "A"}
